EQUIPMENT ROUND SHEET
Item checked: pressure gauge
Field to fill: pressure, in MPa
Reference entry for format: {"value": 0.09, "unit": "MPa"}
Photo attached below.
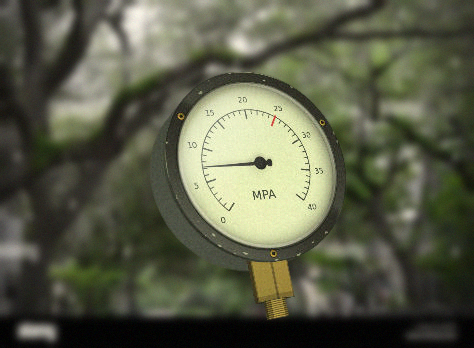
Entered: {"value": 7, "unit": "MPa"}
